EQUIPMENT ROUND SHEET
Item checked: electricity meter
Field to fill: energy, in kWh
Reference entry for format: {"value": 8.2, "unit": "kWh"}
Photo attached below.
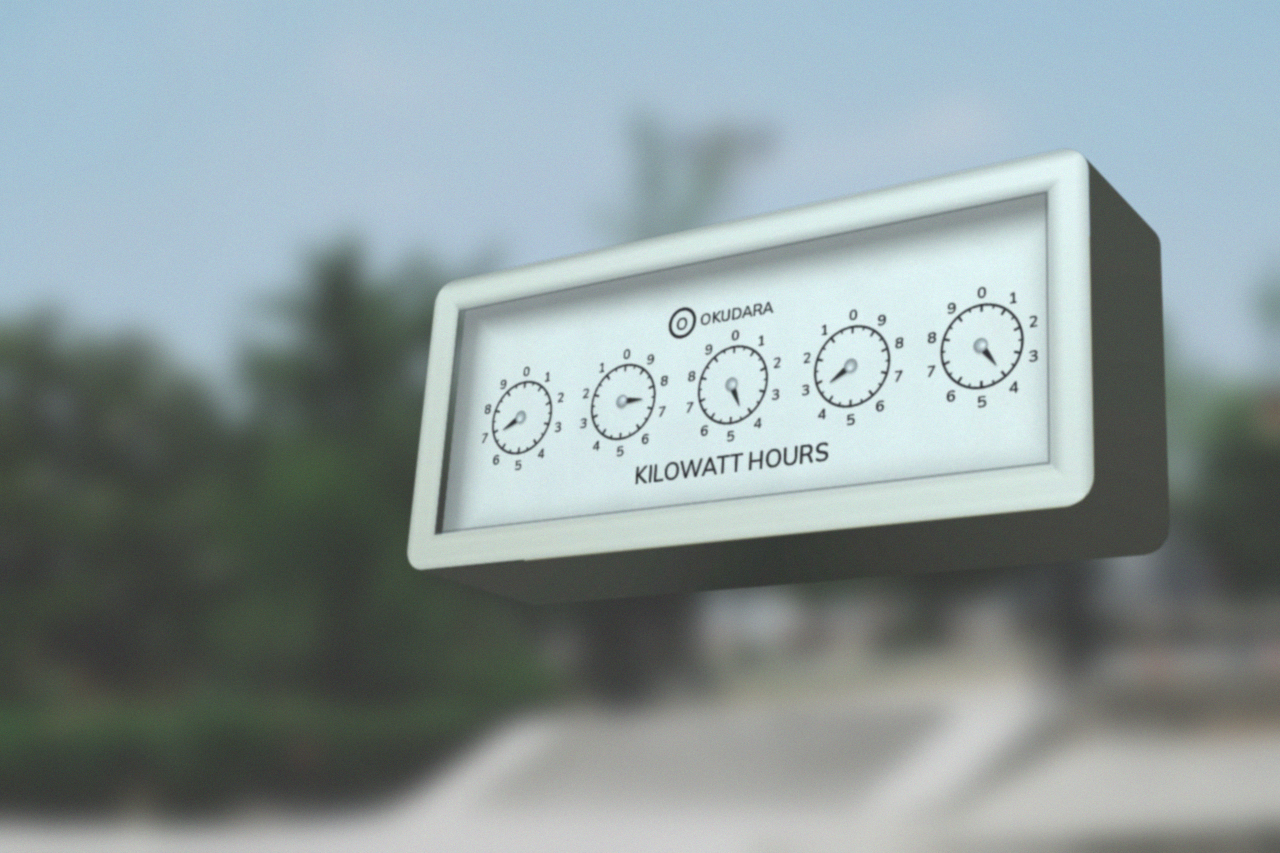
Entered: {"value": 67434, "unit": "kWh"}
